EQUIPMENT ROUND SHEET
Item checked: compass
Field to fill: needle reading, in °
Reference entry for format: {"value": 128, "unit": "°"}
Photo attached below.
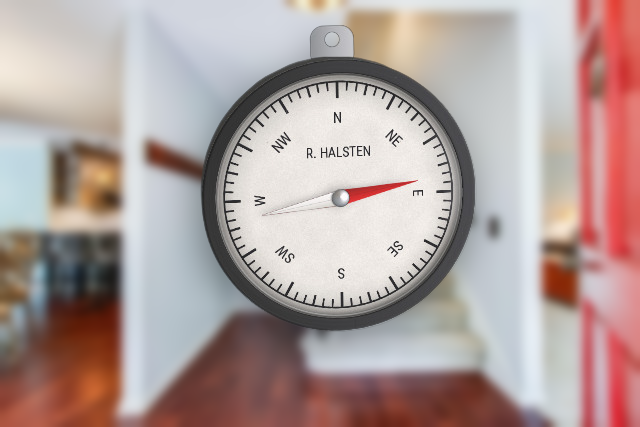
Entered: {"value": 80, "unit": "°"}
